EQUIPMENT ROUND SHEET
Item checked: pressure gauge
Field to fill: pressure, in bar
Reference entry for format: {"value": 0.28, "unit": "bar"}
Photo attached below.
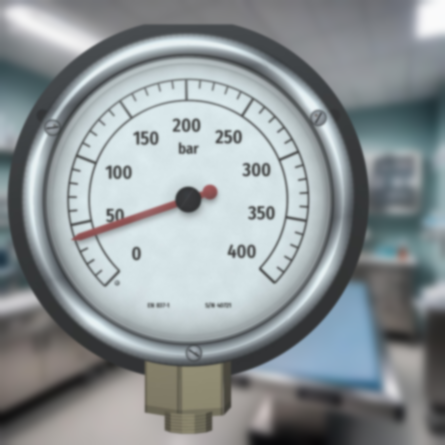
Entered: {"value": 40, "unit": "bar"}
